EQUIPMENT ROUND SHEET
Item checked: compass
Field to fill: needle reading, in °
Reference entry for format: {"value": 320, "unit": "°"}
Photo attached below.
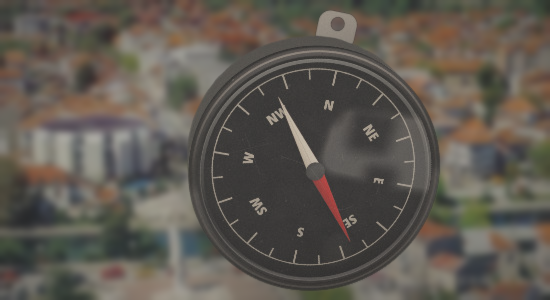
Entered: {"value": 142.5, "unit": "°"}
